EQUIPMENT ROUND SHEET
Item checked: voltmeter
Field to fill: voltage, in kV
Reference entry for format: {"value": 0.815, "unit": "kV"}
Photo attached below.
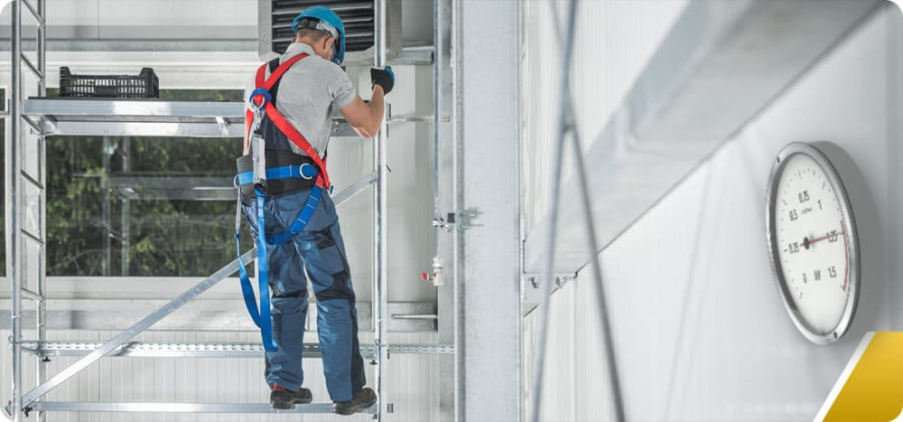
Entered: {"value": 1.25, "unit": "kV"}
